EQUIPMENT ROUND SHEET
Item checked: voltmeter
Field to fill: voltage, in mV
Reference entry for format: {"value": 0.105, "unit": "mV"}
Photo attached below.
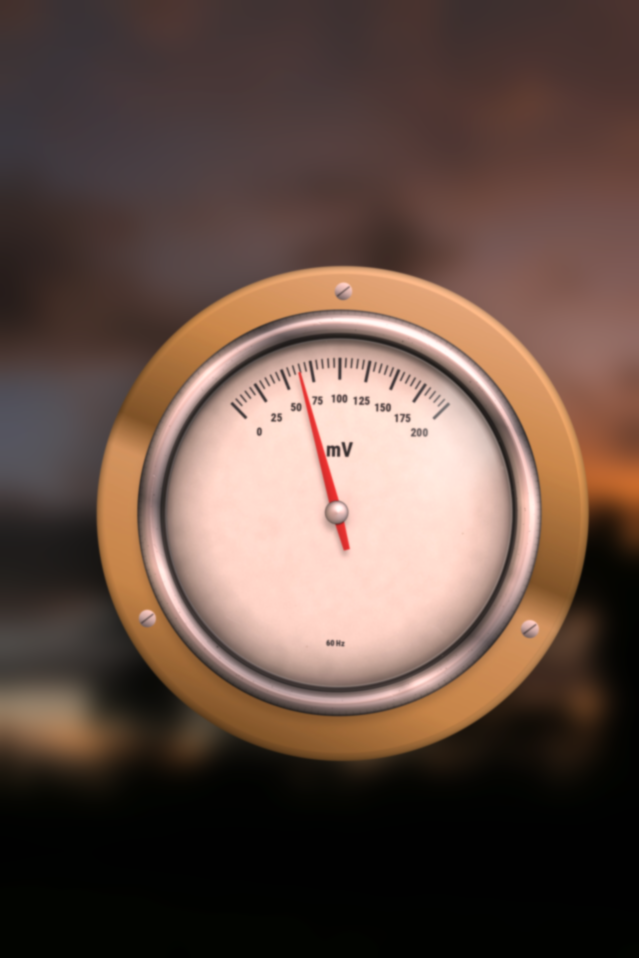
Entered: {"value": 65, "unit": "mV"}
